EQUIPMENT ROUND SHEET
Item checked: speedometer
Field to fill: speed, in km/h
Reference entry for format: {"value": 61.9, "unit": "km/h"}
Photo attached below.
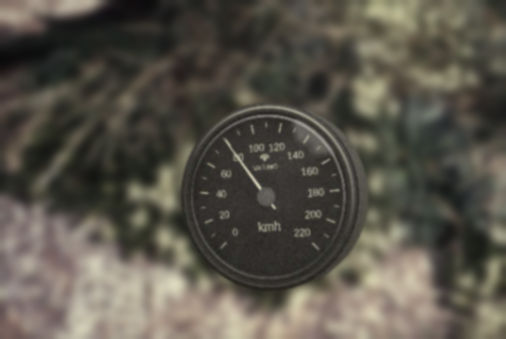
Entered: {"value": 80, "unit": "km/h"}
